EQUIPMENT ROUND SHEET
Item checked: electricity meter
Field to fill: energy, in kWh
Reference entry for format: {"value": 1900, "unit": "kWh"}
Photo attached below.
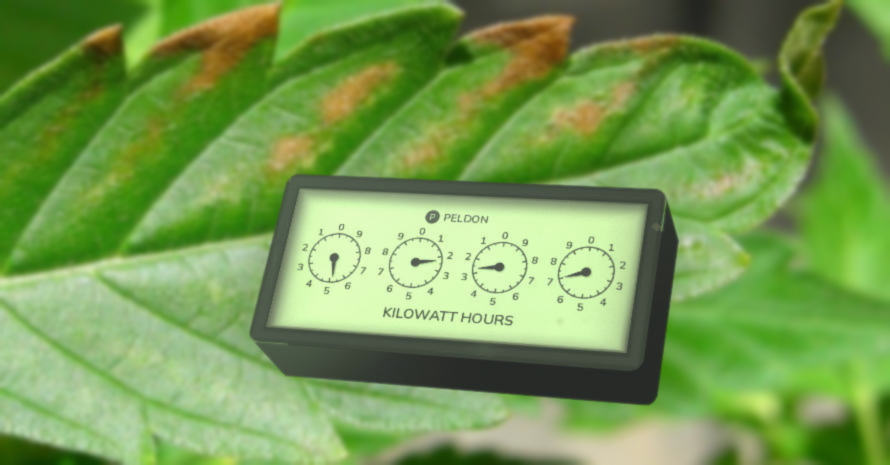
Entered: {"value": 5227, "unit": "kWh"}
